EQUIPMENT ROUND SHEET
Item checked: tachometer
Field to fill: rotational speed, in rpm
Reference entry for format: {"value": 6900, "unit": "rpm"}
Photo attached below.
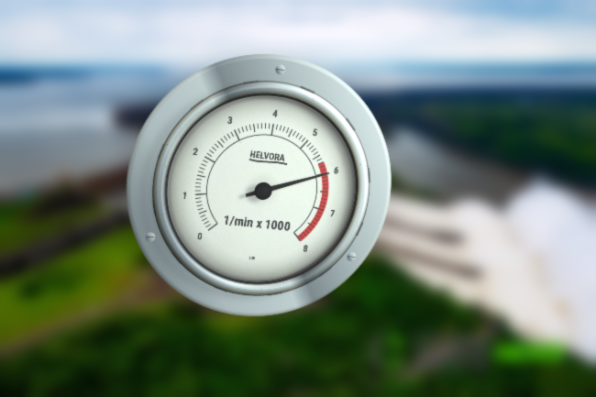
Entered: {"value": 6000, "unit": "rpm"}
